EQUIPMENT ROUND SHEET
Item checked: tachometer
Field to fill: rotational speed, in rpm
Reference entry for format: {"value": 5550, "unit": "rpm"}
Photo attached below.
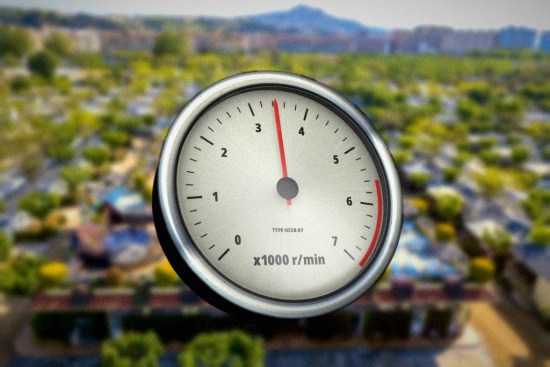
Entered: {"value": 3400, "unit": "rpm"}
